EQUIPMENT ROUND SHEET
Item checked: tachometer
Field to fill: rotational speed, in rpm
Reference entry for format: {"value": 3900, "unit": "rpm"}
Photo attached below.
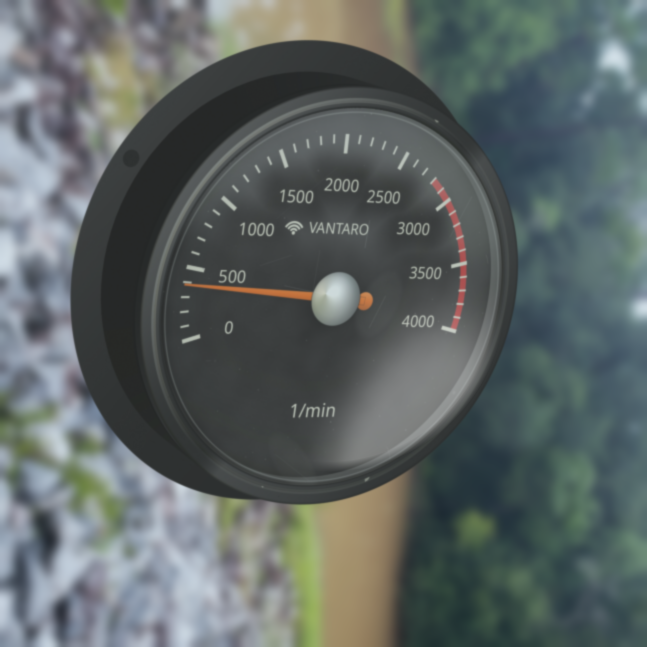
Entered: {"value": 400, "unit": "rpm"}
